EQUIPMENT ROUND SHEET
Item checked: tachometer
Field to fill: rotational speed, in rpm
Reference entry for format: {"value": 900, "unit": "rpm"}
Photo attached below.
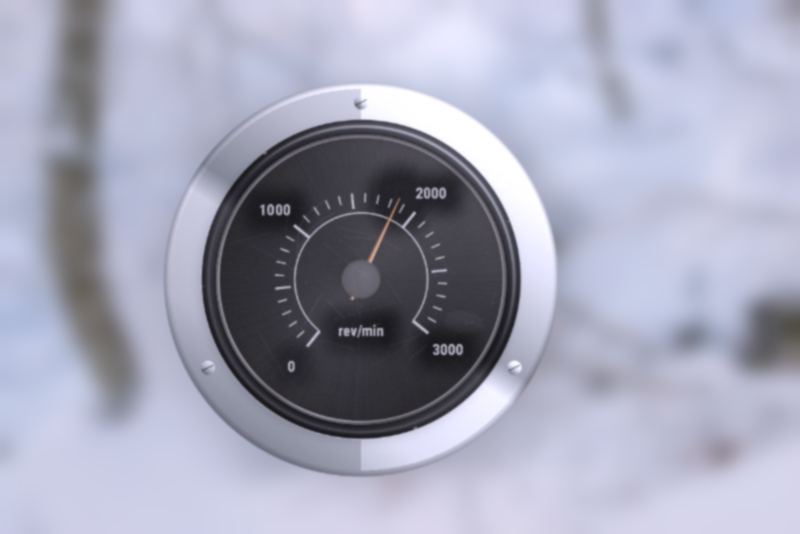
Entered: {"value": 1850, "unit": "rpm"}
